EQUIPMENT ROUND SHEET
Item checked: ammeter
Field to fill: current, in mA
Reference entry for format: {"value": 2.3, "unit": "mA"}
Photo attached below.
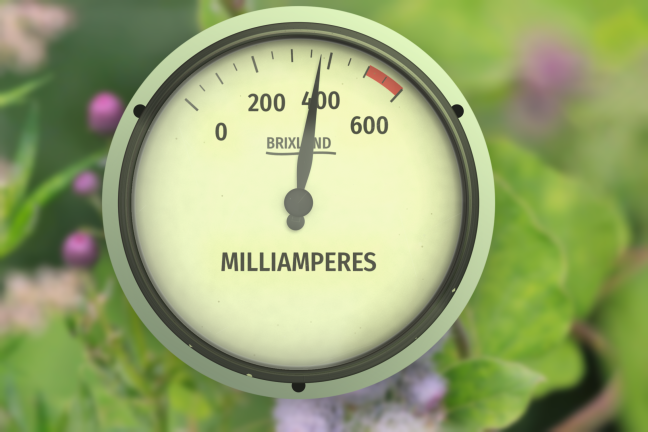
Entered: {"value": 375, "unit": "mA"}
